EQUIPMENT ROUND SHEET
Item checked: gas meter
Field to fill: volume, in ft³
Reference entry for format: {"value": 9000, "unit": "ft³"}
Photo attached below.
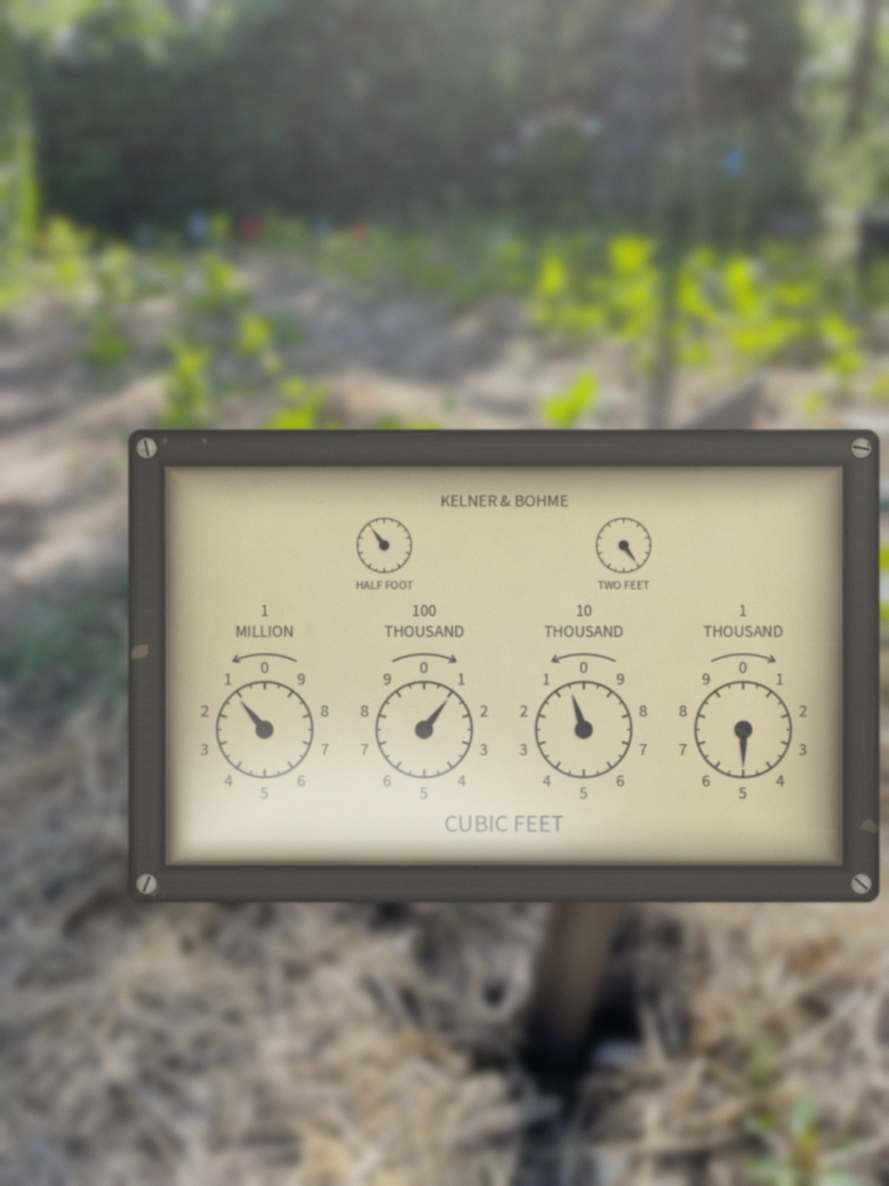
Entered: {"value": 110500, "unit": "ft³"}
